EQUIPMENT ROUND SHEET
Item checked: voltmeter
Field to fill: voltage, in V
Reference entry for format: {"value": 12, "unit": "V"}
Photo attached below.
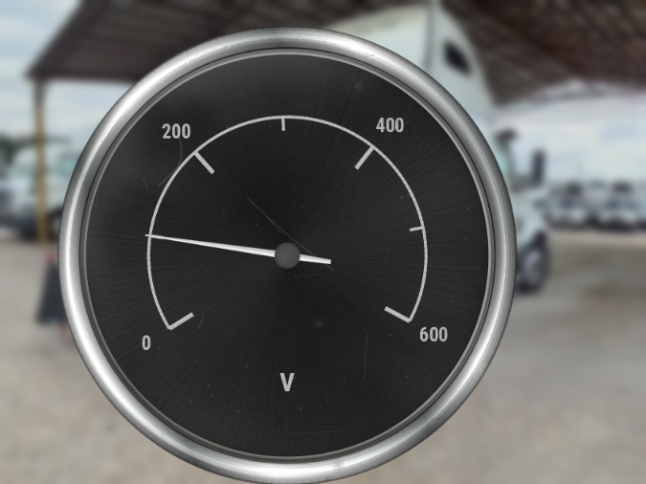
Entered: {"value": 100, "unit": "V"}
